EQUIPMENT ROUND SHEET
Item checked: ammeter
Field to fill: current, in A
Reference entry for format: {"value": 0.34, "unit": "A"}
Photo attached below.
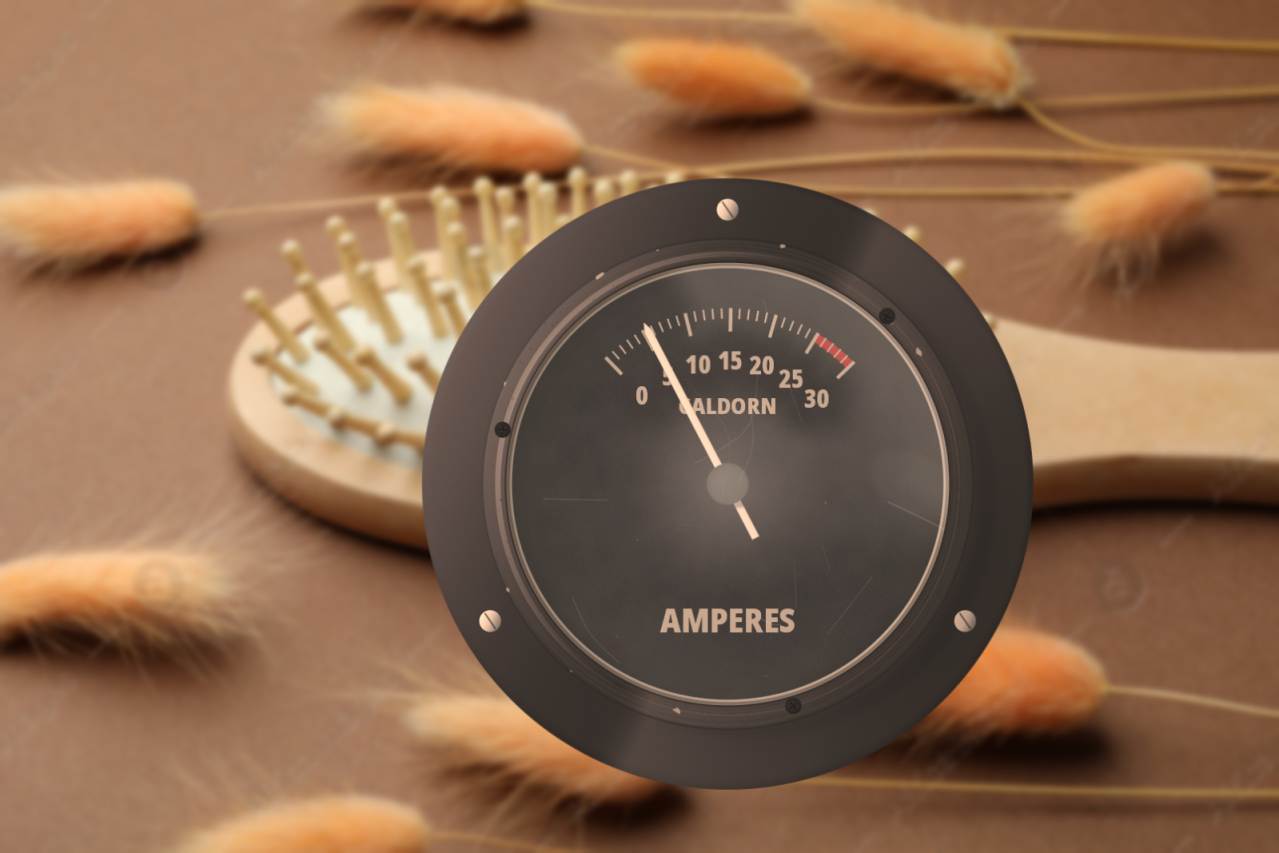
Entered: {"value": 5.5, "unit": "A"}
